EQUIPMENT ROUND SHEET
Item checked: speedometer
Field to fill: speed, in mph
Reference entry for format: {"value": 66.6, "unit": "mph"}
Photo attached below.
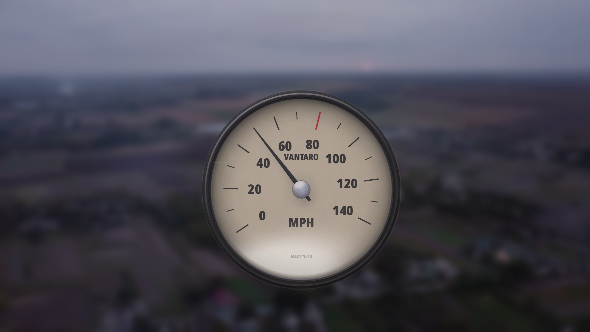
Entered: {"value": 50, "unit": "mph"}
